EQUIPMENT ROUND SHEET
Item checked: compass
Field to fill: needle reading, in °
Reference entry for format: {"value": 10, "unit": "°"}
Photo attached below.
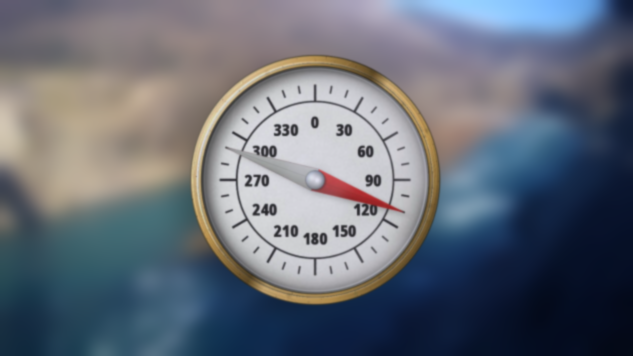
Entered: {"value": 110, "unit": "°"}
